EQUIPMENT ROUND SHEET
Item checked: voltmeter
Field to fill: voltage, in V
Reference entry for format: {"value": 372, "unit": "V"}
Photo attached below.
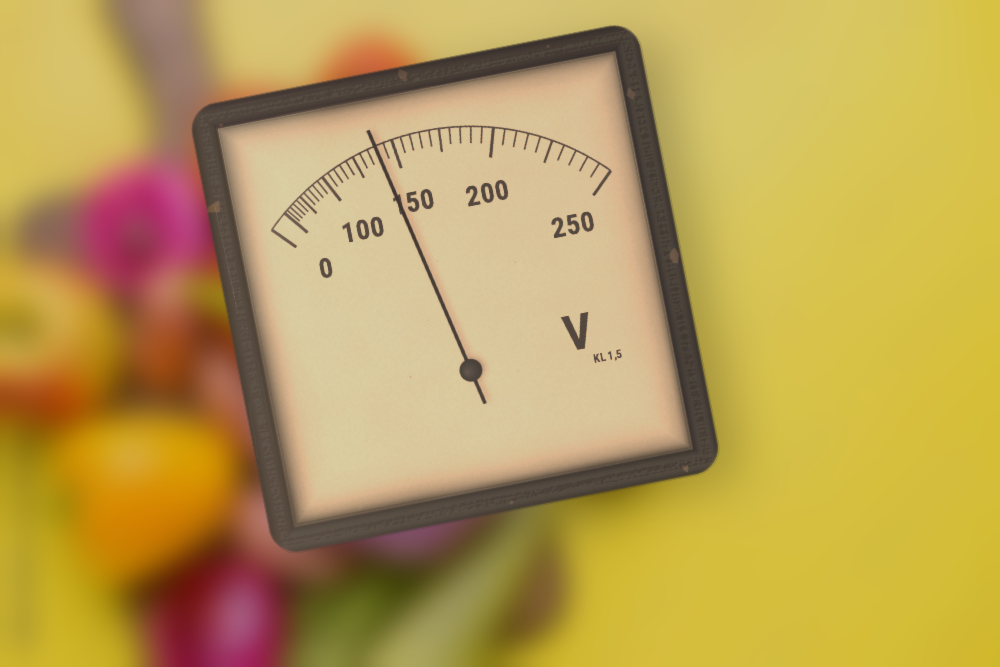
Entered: {"value": 140, "unit": "V"}
